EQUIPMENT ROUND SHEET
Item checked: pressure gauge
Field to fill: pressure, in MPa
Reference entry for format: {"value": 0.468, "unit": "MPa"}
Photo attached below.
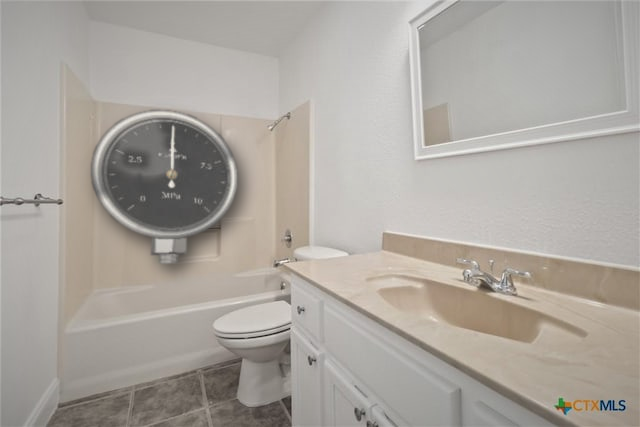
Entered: {"value": 5, "unit": "MPa"}
